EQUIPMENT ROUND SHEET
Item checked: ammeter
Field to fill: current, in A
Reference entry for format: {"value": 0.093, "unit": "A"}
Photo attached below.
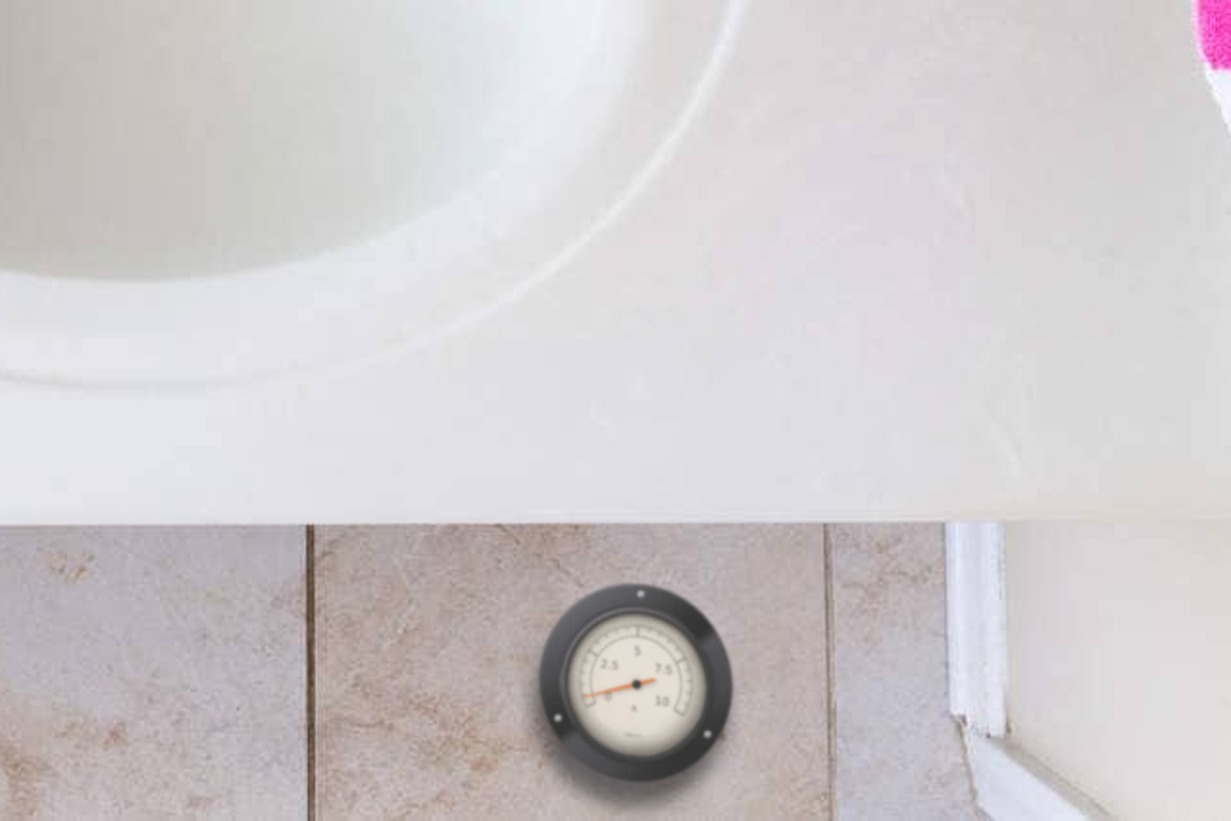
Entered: {"value": 0.5, "unit": "A"}
